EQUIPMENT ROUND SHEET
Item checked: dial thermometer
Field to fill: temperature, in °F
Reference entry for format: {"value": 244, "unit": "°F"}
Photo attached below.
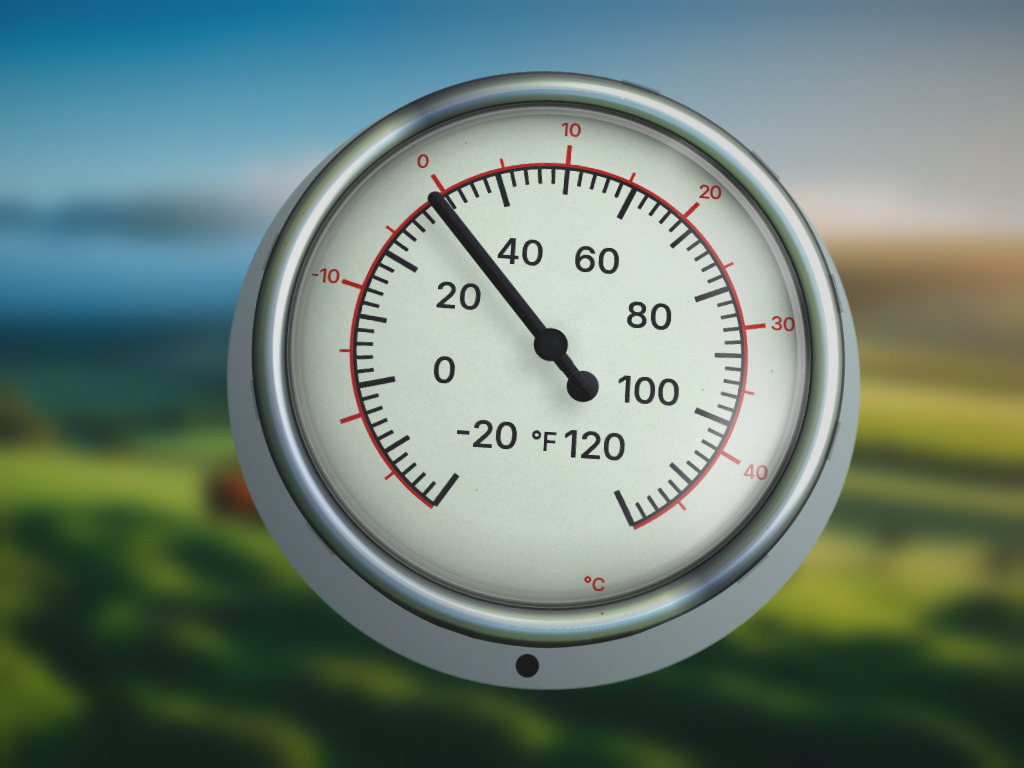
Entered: {"value": 30, "unit": "°F"}
